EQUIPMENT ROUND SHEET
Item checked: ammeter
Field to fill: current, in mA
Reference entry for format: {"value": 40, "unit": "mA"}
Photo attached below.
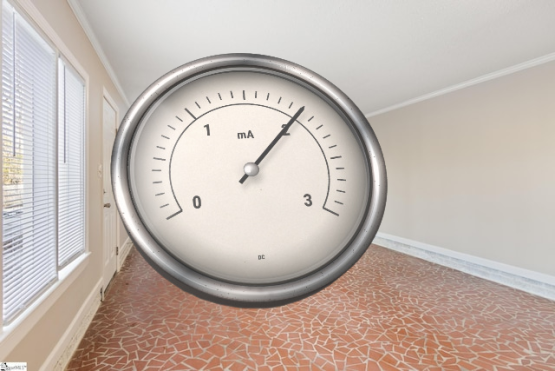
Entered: {"value": 2, "unit": "mA"}
